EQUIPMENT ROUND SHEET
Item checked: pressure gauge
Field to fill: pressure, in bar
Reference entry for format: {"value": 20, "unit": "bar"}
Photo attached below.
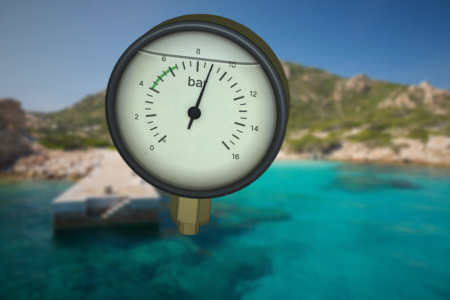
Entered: {"value": 9, "unit": "bar"}
